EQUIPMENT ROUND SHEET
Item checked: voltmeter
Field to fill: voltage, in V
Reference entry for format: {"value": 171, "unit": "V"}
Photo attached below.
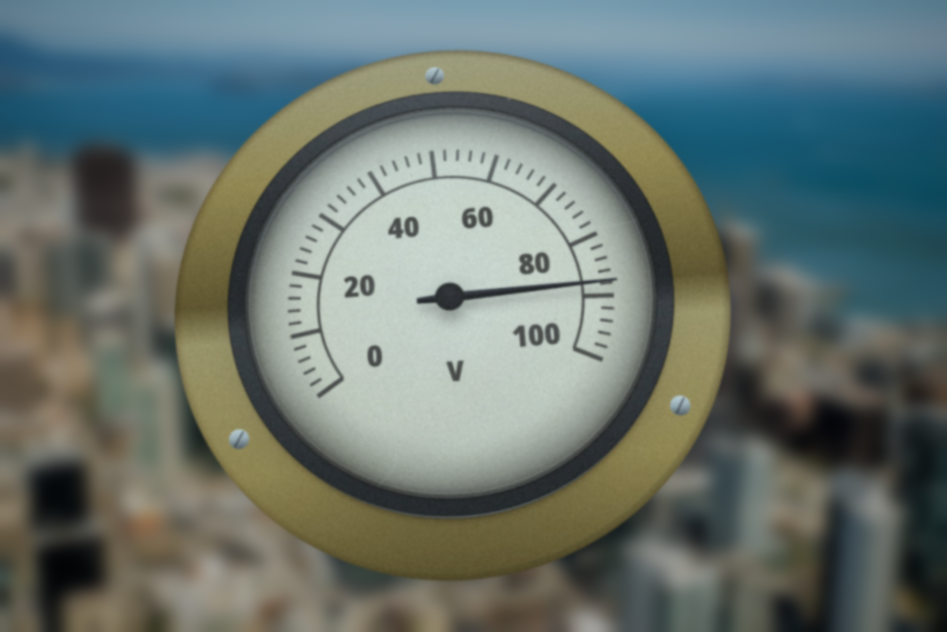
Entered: {"value": 88, "unit": "V"}
